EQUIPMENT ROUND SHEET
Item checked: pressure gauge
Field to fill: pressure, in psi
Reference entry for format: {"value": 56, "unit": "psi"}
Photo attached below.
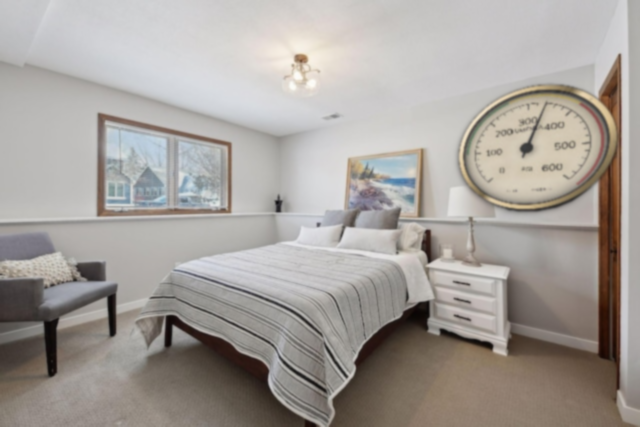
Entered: {"value": 340, "unit": "psi"}
